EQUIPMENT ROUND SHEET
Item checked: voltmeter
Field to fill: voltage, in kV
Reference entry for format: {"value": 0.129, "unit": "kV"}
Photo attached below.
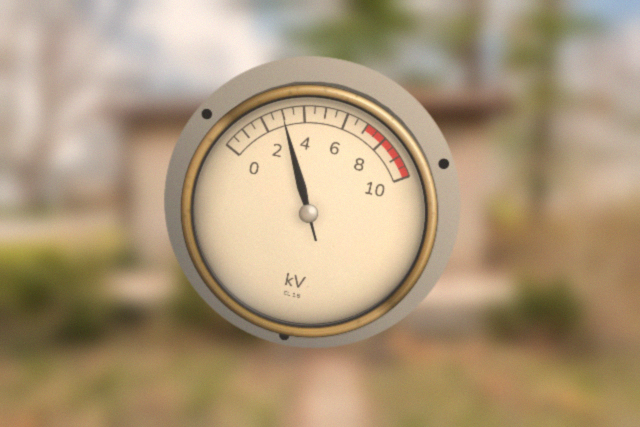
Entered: {"value": 3, "unit": "kV"}
